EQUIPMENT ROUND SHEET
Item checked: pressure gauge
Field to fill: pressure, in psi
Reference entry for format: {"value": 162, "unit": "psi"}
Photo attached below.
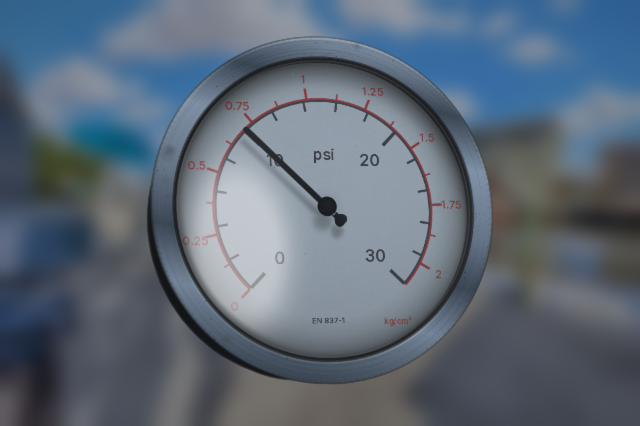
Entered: {"value": 10, "unit": "psi"}
